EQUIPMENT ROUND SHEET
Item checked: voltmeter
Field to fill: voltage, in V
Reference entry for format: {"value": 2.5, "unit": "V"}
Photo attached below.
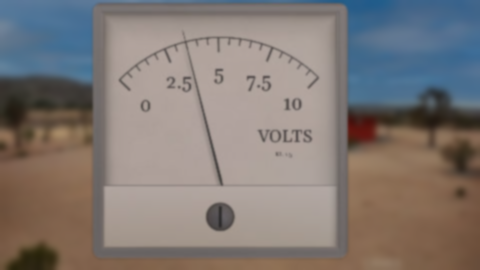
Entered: {"value": 3.5, "unit": "V"}
